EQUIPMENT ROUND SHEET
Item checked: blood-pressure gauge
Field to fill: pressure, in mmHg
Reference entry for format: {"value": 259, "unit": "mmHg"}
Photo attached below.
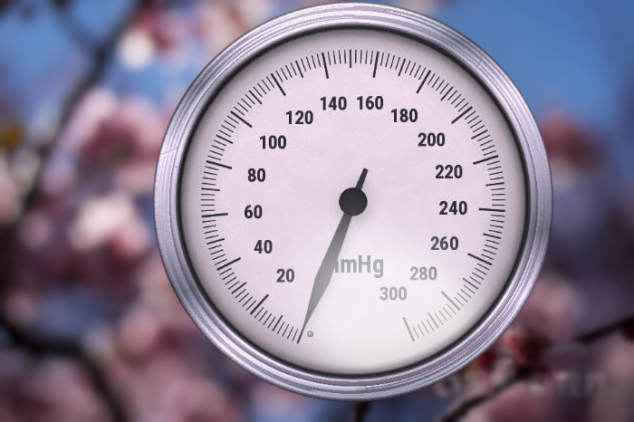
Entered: {"value": 0, "unit": "mmHg"}
